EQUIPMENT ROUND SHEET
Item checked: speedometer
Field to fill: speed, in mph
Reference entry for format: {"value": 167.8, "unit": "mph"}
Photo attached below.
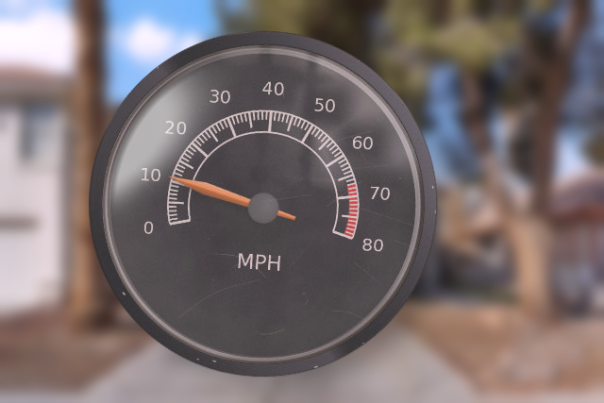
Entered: {"value": 11, "unit": "mph"}
